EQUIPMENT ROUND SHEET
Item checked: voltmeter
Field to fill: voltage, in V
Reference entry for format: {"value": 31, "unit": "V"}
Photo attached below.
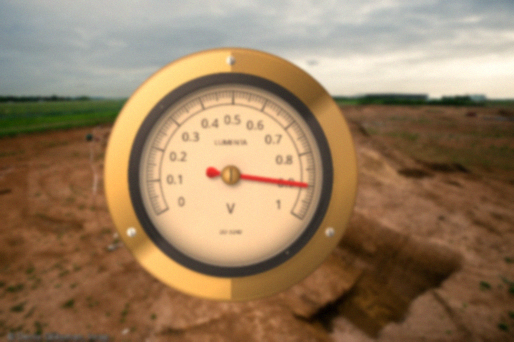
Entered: {"value": 0.9, "unit": "V"}
